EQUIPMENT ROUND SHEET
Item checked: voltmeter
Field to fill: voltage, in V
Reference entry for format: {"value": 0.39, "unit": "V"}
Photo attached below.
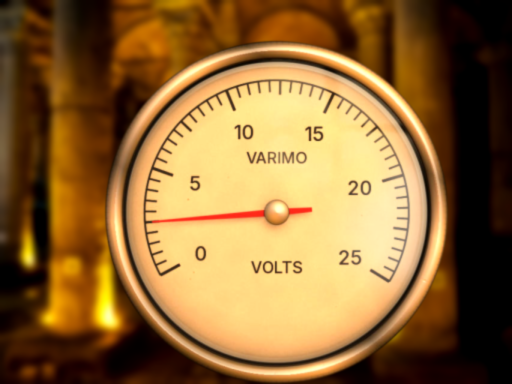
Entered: {"value": 2.5, "unit": "V"}
